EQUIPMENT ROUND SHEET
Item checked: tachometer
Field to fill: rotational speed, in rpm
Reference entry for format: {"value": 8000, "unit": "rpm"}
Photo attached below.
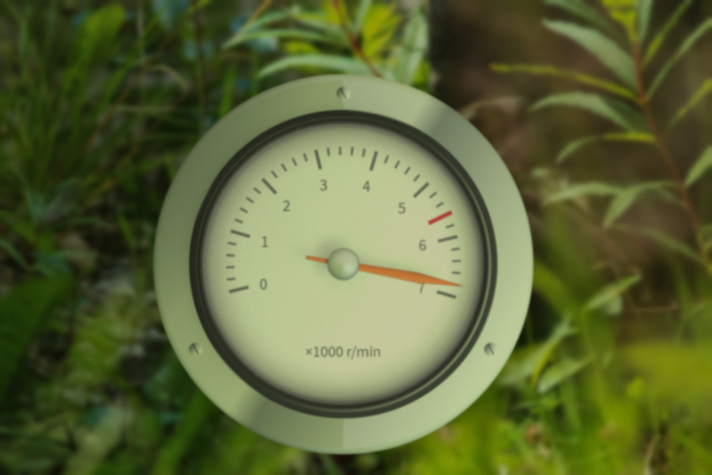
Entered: {"value": 6800, "unit": "rpm"}
